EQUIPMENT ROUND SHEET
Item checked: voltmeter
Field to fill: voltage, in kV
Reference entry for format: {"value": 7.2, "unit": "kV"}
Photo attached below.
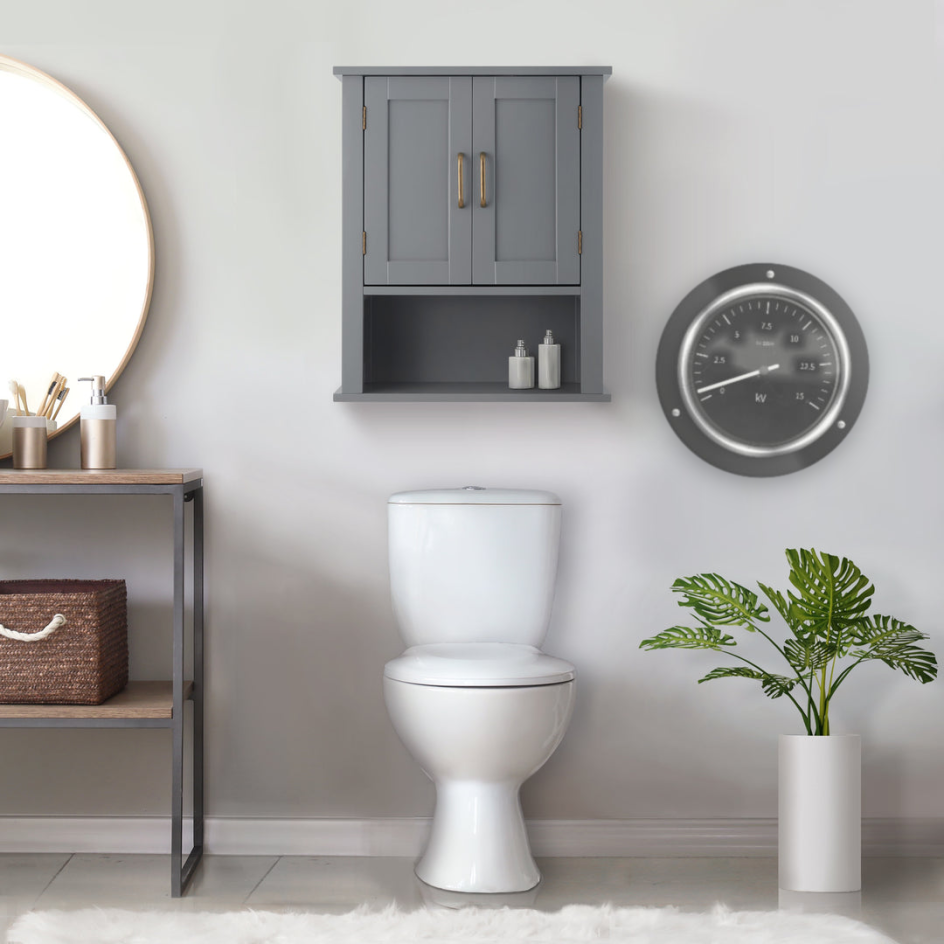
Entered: {"value": 0.5, "unit": "kV"}
